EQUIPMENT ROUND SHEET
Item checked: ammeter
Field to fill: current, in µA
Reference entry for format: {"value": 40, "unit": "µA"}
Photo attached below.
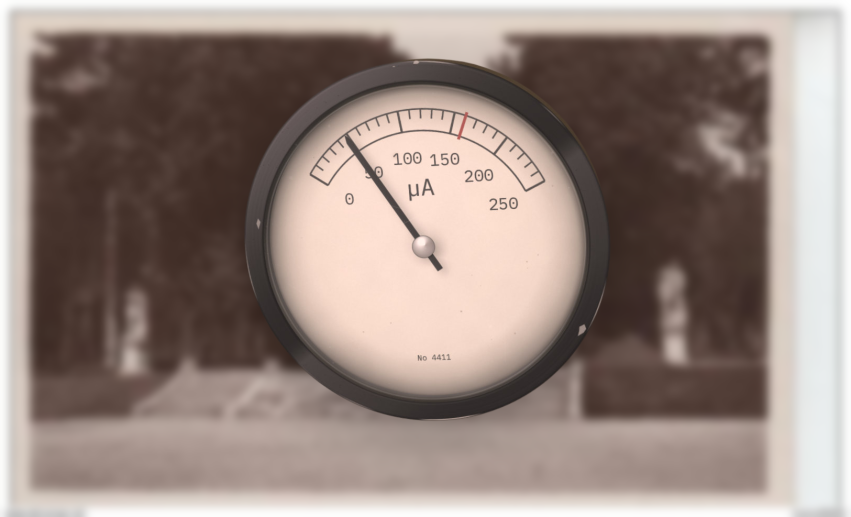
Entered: {"value": 50, "unit": "µA"}
